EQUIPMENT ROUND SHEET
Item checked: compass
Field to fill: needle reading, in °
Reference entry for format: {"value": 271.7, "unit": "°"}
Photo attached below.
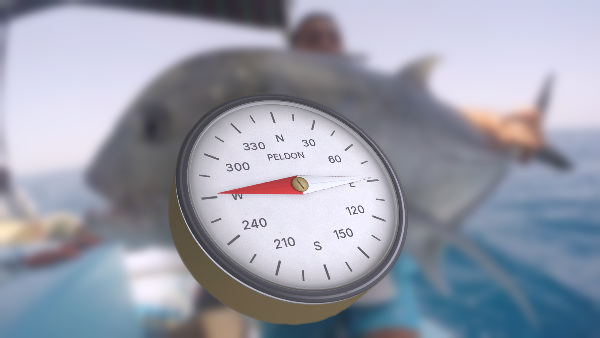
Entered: {"value": 270, "unit": "°"}
